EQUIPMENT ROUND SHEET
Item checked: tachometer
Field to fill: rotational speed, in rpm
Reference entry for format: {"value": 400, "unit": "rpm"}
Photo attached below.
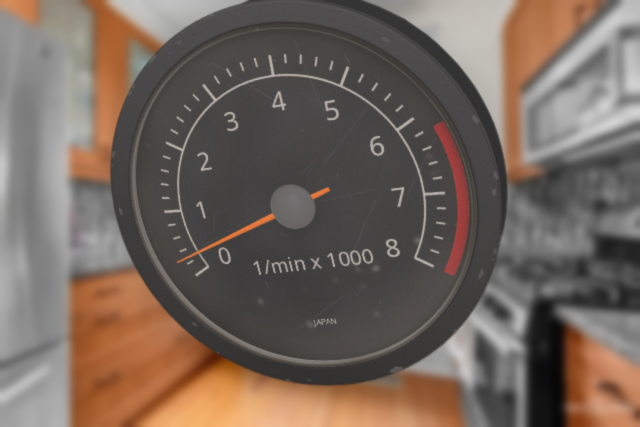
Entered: {"value": 300, "unit": "rpm"}
